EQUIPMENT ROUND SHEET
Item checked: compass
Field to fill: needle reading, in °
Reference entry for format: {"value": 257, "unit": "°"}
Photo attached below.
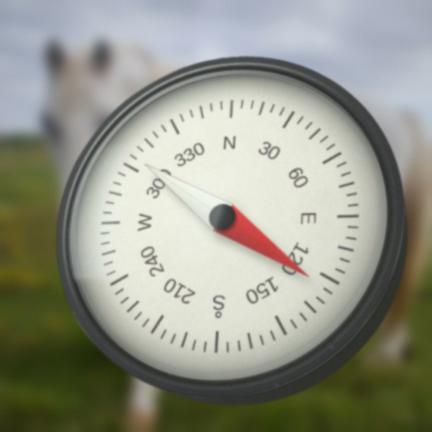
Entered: {"value": 125, "unit": "°"}
